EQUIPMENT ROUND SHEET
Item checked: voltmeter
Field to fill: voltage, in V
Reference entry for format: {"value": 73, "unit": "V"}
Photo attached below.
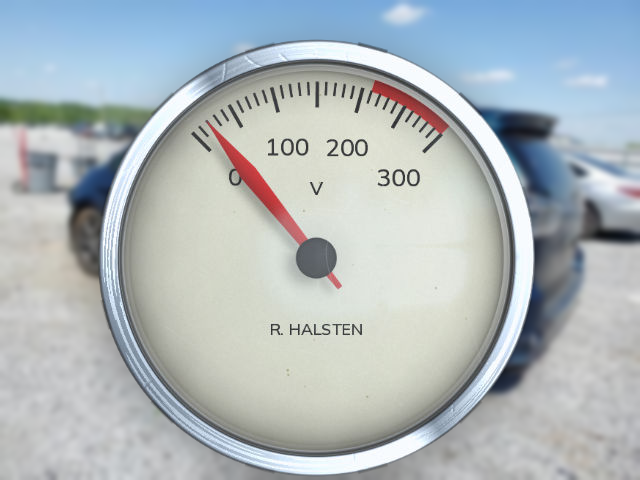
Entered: {"value": 20, "unit": "V"}
